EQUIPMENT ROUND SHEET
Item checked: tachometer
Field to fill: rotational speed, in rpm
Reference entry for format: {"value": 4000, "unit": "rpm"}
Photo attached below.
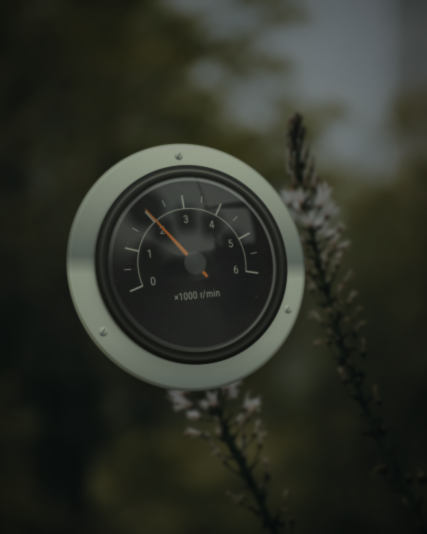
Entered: {"value": 2000, "unit": "rpm"}
